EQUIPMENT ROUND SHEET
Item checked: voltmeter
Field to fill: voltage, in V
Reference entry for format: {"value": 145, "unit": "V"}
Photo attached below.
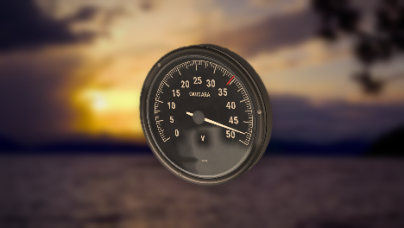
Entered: {"value": 47.5, "unit": "V"}
